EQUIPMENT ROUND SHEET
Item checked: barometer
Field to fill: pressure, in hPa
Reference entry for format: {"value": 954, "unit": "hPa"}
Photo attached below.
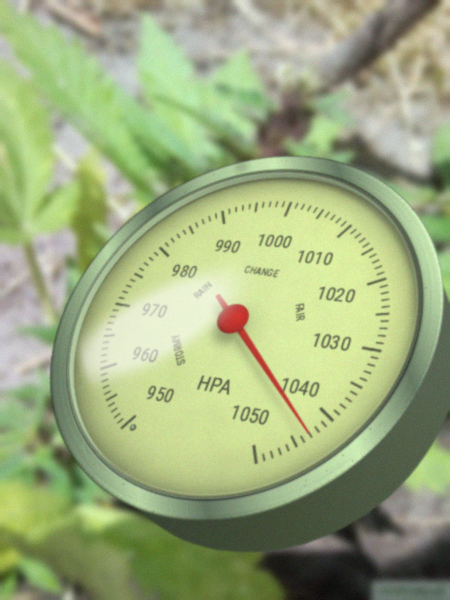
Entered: {"value": 1043, "unit": "hPa"}
